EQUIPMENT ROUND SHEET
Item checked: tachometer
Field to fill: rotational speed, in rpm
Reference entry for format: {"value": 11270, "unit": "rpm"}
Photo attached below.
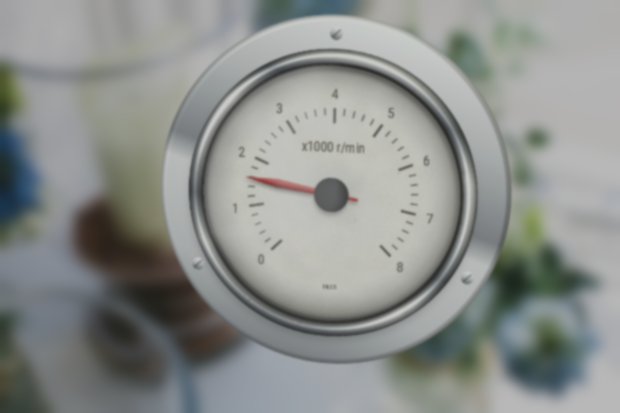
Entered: {"value": 1600, "unit": "rpm"}
